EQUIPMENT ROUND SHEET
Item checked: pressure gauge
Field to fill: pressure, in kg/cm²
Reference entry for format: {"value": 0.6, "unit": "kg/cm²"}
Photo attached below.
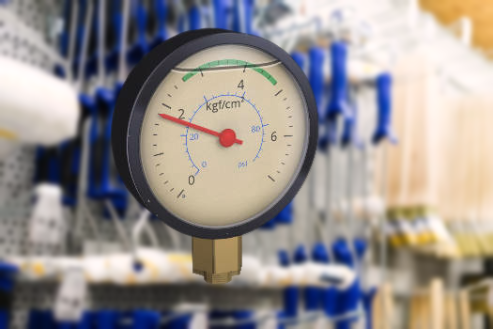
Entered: {"value": 1.8, "unit": "kg/cm²"}
